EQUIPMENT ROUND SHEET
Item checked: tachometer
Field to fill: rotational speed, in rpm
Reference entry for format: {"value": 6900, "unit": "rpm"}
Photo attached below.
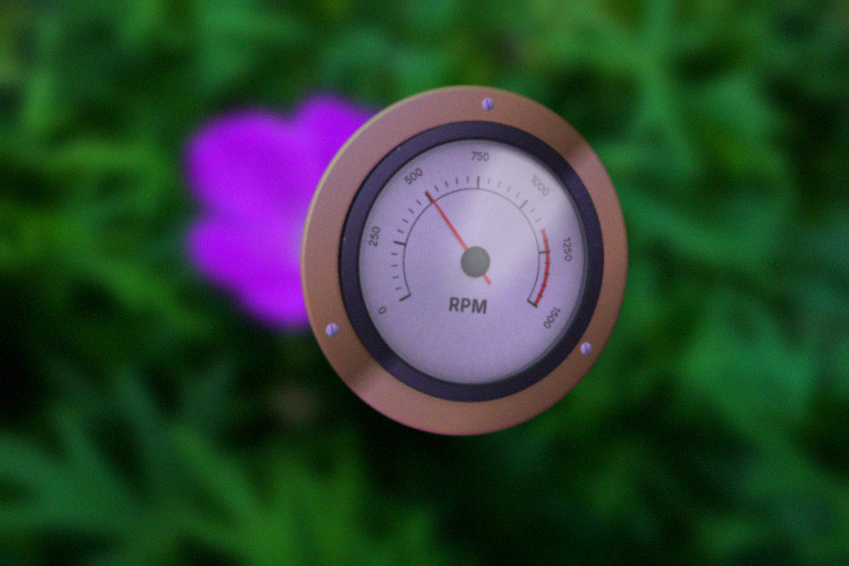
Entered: {"value": 500, "unit": "rpm"}
